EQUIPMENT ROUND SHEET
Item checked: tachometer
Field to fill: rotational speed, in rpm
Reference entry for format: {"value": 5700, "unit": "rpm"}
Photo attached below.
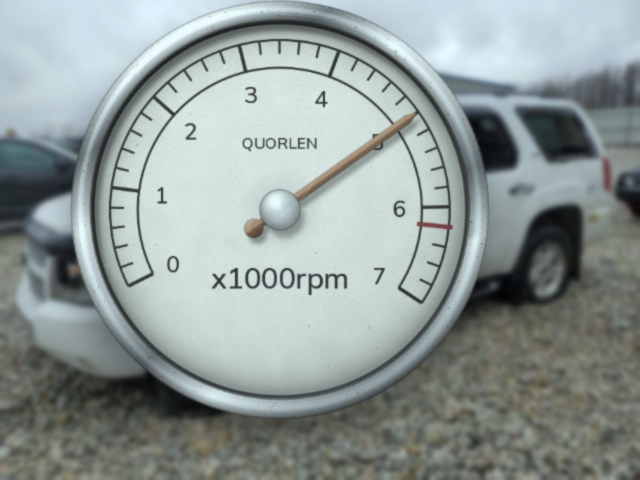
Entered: {"value": 5000, "unit": "rpm"}
